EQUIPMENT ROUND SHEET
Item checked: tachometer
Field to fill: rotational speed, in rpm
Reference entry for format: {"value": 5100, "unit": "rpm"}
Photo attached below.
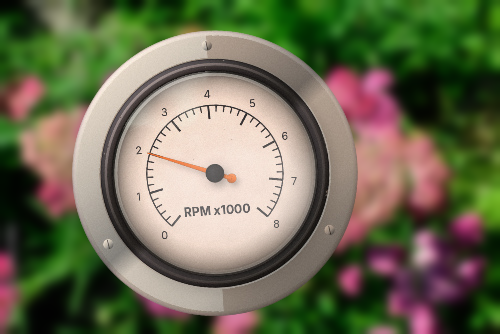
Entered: {"value": 2000, "unit": "rpm"}
